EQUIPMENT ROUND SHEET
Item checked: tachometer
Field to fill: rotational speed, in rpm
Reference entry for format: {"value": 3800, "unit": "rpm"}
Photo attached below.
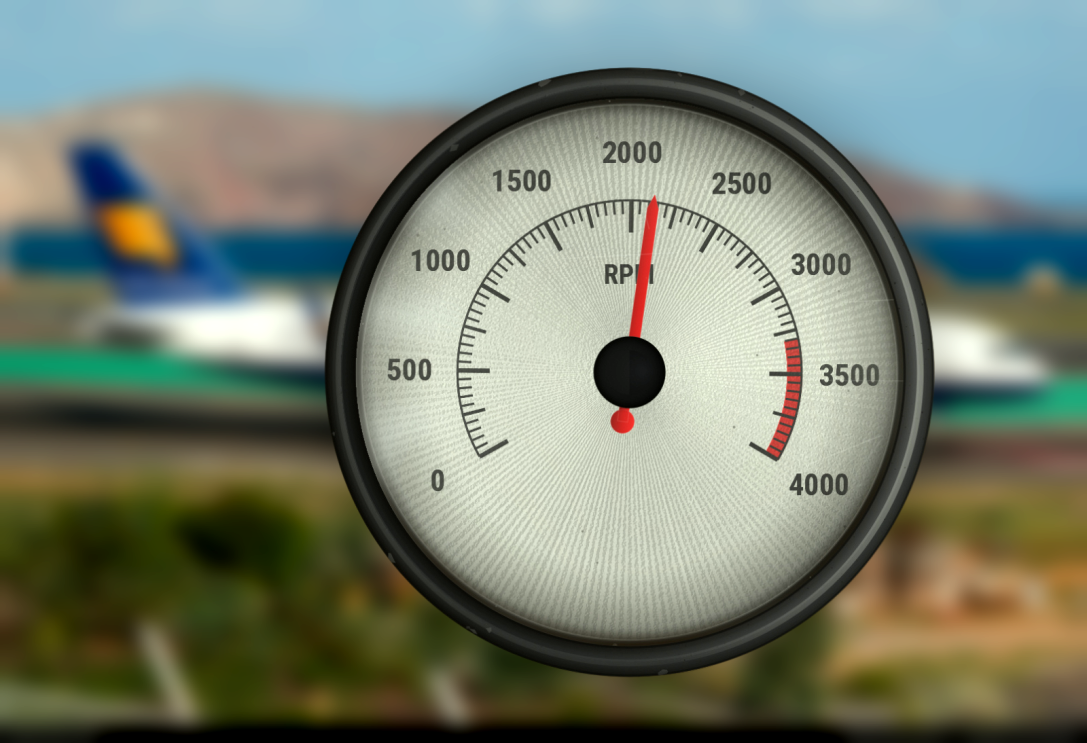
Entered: {"value": 2125, "unit": "rpm"}
